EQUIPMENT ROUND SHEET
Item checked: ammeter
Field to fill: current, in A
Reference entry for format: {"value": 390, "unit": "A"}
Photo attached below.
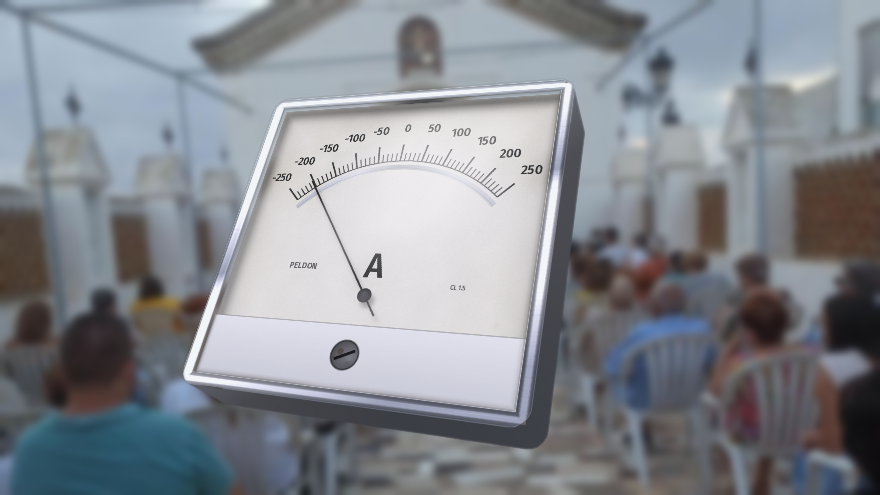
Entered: {"value": -200, "unit": "A"}
